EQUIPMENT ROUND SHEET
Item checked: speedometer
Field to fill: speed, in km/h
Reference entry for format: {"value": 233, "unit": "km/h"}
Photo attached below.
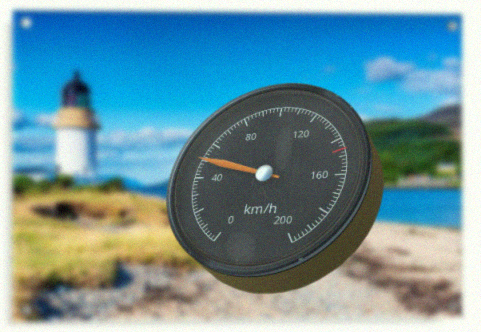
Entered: {"value": 50, "unit": "km/h"}
